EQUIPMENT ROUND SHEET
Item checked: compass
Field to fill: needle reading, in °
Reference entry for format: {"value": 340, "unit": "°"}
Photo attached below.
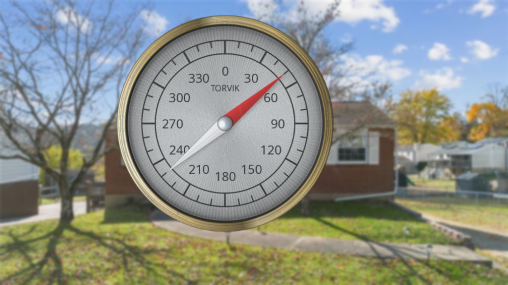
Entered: {"value": 50, "unit": "°"}
